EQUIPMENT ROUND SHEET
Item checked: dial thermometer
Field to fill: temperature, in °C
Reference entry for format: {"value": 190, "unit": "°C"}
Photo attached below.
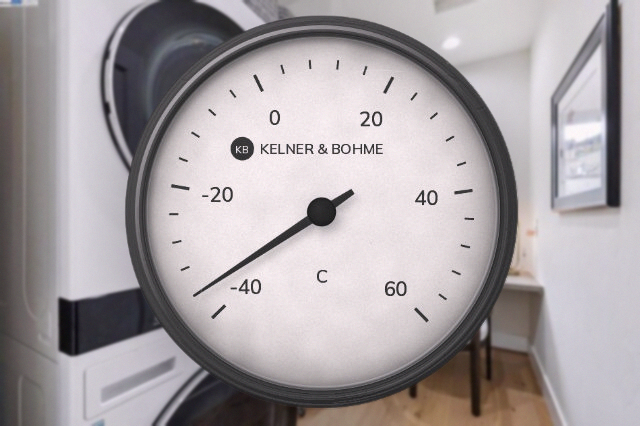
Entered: {"value": -36, "unit": "°C"}
